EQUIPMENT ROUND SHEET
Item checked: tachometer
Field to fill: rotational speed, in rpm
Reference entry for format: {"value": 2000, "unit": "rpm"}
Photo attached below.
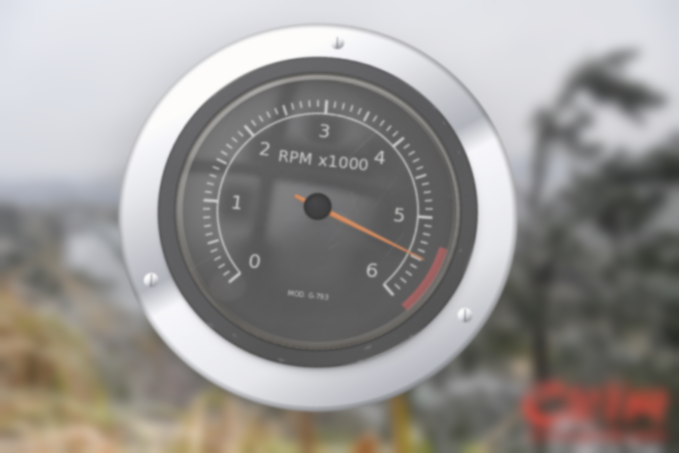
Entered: {"value": 5500, "unit": "rpm"}
